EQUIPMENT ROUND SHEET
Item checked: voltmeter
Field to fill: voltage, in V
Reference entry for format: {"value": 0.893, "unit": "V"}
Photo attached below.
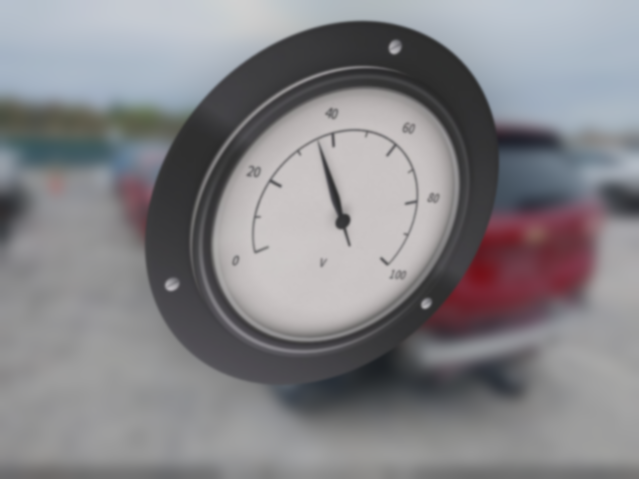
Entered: {"value": 35, "unit": "V"}
